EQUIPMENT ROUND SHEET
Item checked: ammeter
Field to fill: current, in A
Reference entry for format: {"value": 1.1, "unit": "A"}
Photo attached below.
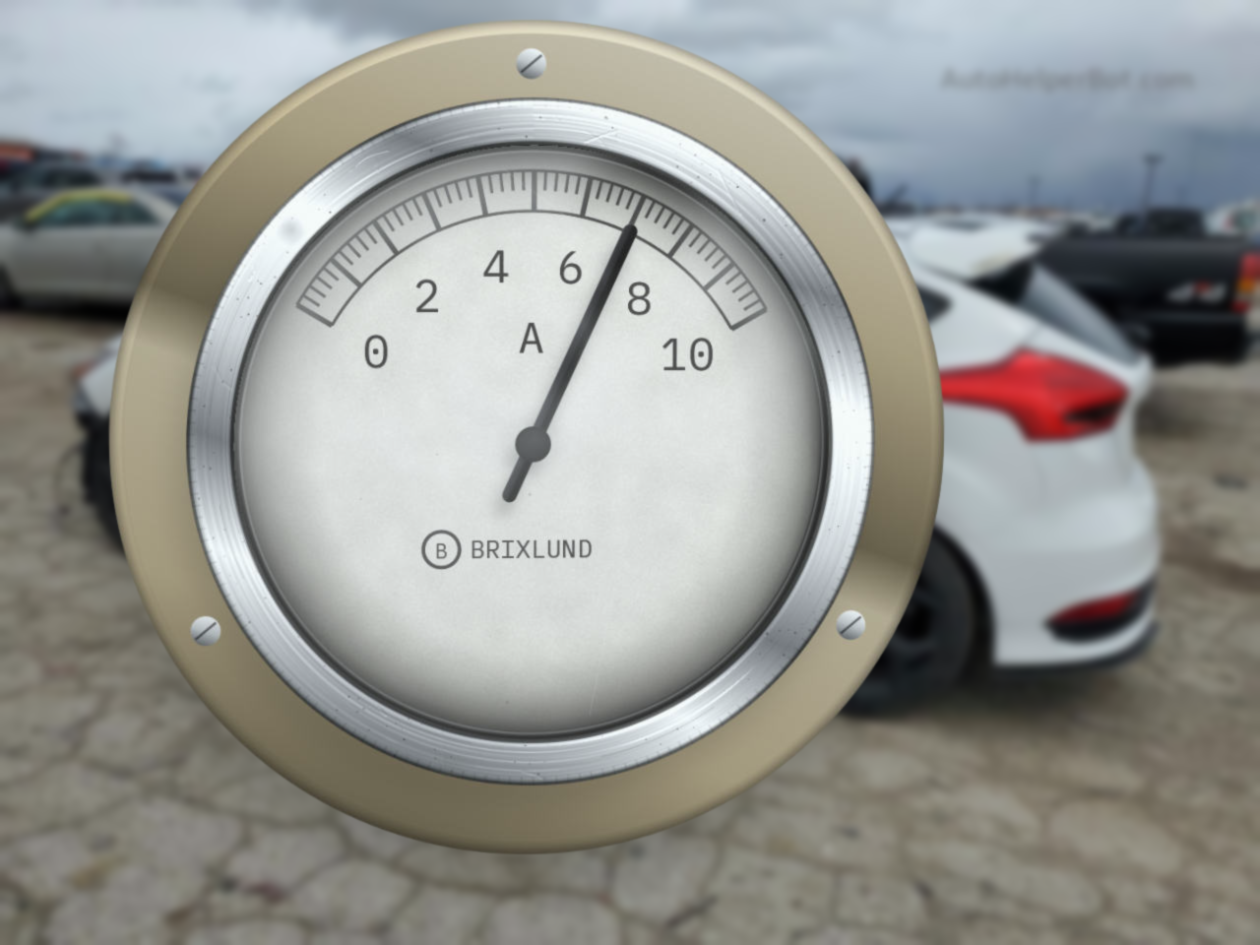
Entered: {"value": 7, "unit": "A"}
